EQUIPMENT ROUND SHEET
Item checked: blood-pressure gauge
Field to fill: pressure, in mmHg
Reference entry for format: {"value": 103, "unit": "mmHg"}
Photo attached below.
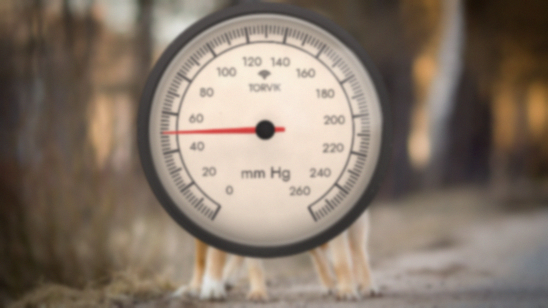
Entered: {"value": 50, "unit": "mmHg"}
